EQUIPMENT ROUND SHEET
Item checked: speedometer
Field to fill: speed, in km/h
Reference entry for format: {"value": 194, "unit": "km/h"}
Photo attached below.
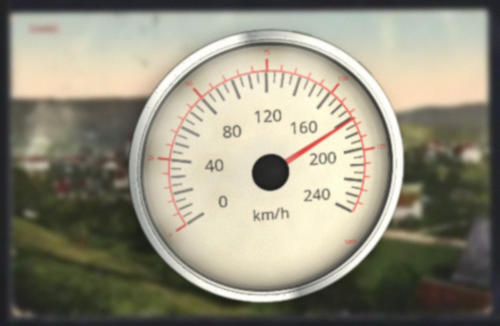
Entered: {"value": 180, "unit": "km/h"}
